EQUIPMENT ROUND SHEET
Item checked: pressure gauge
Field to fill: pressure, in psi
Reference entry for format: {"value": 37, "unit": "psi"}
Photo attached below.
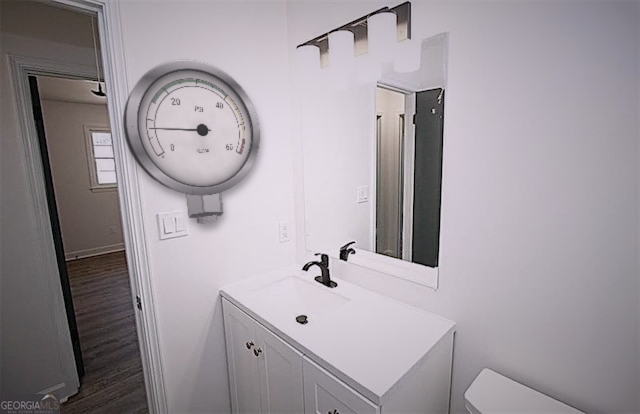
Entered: {"value": 7.5, "unit": "psi"}
